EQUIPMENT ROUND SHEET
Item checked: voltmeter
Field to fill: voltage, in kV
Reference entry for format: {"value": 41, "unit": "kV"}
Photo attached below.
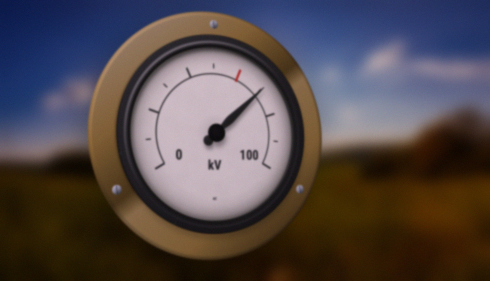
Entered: {"value": 70, "unit": "kV"}
